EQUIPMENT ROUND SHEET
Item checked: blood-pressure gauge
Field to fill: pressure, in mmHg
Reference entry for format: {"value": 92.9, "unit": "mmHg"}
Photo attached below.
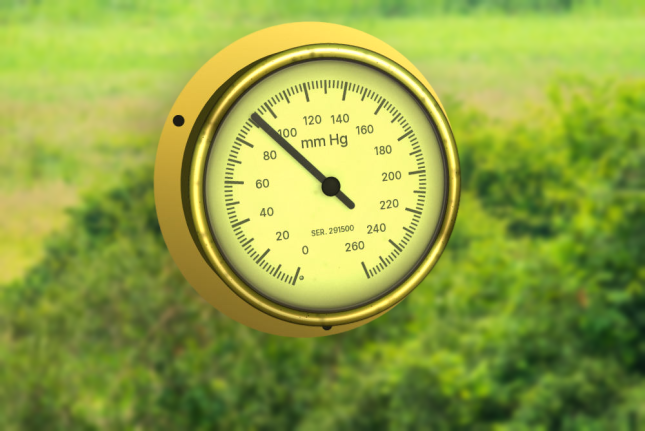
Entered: {"value": 92, "unit": "mmHg"}
